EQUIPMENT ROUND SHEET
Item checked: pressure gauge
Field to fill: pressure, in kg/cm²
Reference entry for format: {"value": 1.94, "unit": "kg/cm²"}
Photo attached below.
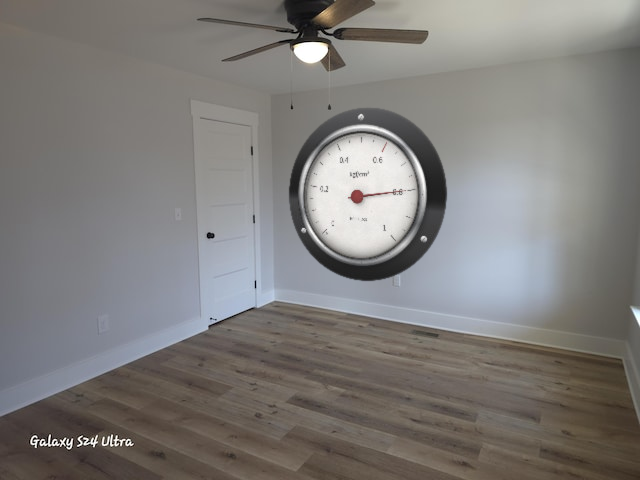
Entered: {"value": 0.8, "unit": "kg/cm²"}
